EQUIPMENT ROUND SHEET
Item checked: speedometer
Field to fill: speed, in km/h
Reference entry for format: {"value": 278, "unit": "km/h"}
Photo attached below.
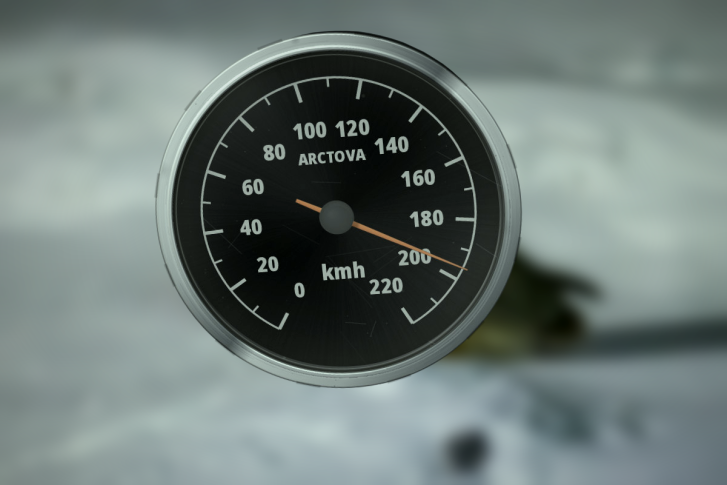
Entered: {"value": 195, "unit": "km/h"}
